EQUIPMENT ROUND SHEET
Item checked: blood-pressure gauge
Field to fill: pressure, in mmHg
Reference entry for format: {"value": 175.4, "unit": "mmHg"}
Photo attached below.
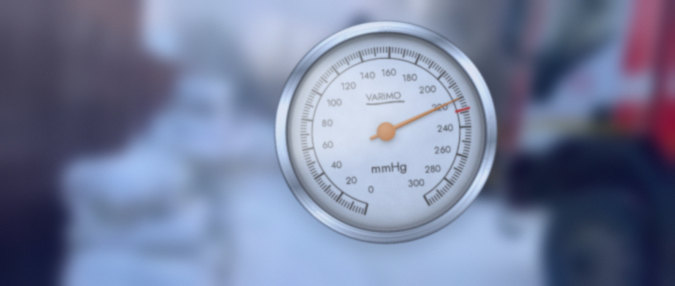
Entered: {"value": 220, "unit": "mmHg"}
